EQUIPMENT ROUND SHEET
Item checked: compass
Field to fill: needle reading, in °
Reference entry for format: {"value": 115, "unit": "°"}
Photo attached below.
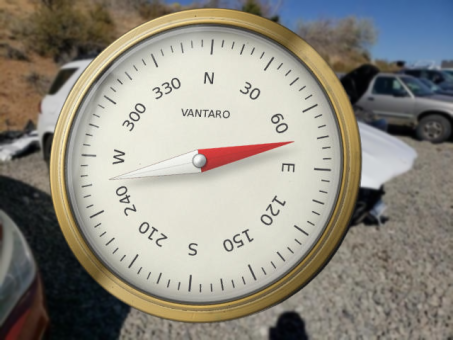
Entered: {"value": 75, "unit": "°"}
